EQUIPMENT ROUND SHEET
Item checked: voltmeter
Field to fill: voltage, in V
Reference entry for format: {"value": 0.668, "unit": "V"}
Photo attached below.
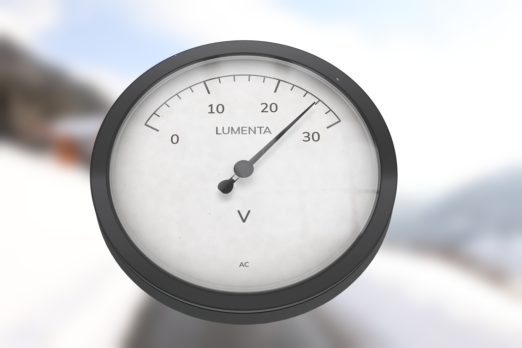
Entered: {"value": 26, "unit": "V"}
